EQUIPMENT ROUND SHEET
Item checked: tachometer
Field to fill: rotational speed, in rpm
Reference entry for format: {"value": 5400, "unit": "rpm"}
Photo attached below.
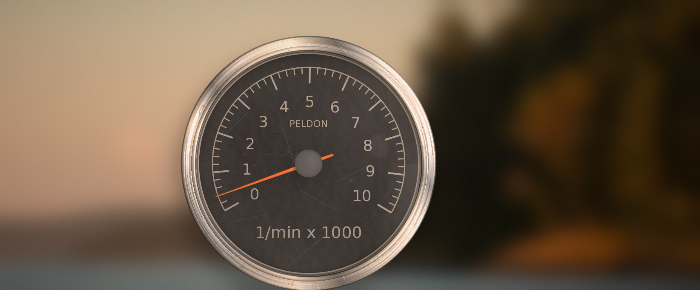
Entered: {"value": 400, "unit": "rpm"}
